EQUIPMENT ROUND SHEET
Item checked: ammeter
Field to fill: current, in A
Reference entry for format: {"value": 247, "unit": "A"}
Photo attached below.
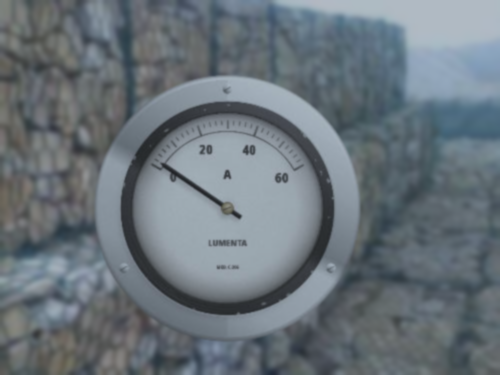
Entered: {"value": 2, "unit": "A"}
